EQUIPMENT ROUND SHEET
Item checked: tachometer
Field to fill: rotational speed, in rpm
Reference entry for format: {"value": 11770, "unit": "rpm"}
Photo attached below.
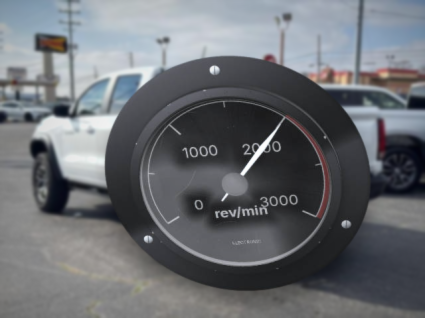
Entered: {"value": 2000, "unit": "rpm"}
